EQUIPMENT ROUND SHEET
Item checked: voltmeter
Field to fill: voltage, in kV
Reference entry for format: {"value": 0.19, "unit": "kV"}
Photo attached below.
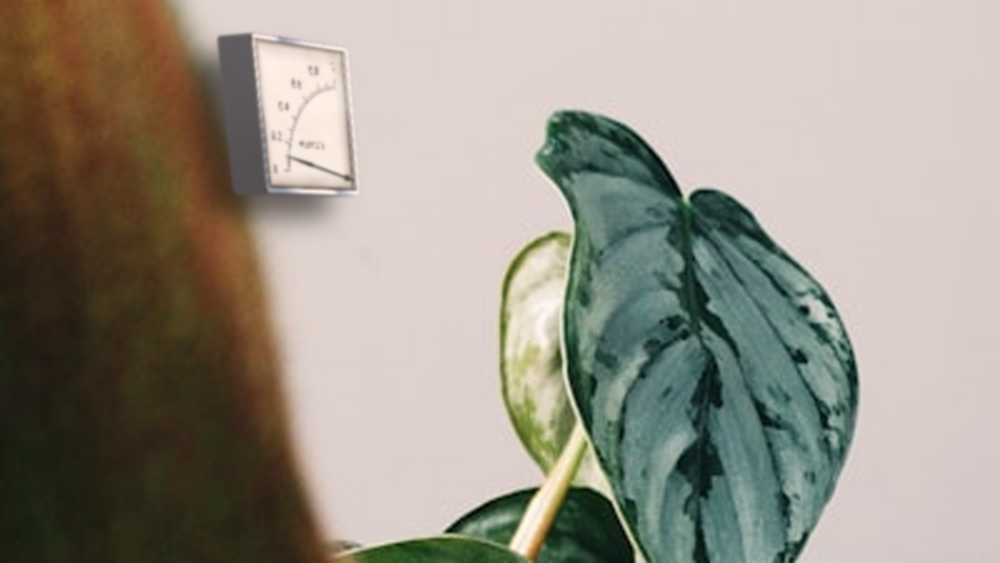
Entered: {"value": 0.1, "unit": "kV"}
